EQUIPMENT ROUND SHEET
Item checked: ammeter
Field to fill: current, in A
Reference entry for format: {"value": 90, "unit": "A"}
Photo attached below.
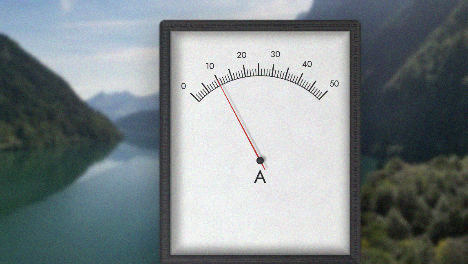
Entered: {"value": 10, "unit": "A"}
